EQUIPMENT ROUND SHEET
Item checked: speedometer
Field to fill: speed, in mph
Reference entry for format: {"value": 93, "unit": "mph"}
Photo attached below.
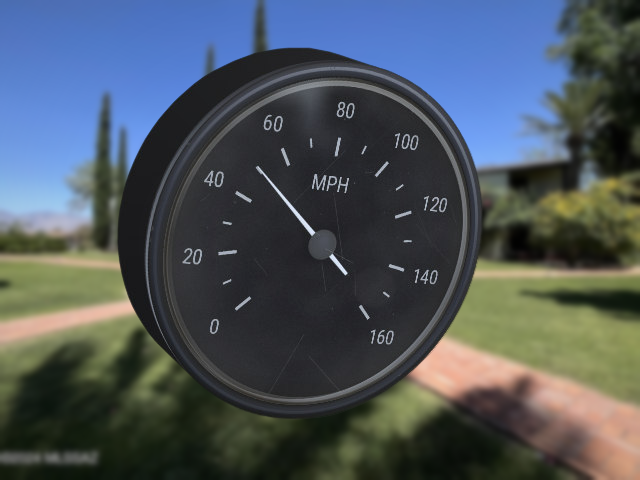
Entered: {"value": 50, "unit": "mph"}
